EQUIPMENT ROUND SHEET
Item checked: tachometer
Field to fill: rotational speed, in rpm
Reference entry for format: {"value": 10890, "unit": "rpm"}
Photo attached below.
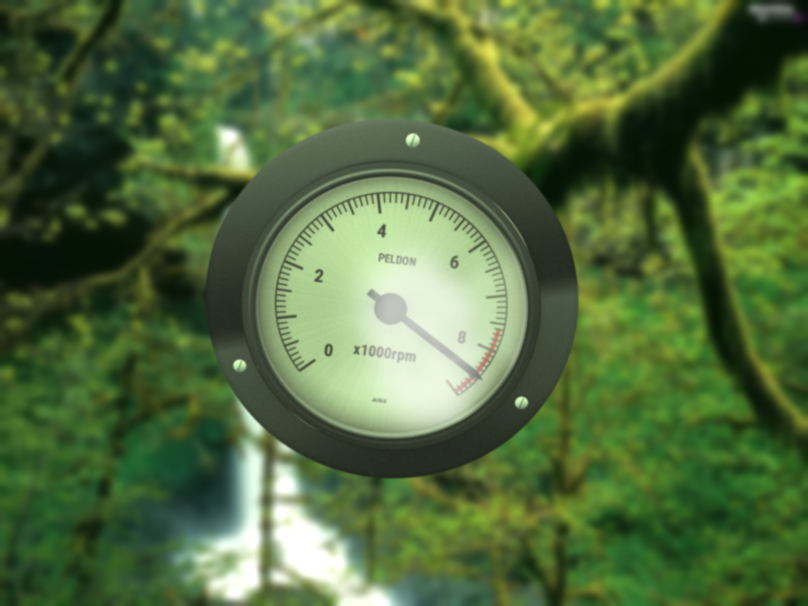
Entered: {"value": 8500, "unit": "rpm"}
